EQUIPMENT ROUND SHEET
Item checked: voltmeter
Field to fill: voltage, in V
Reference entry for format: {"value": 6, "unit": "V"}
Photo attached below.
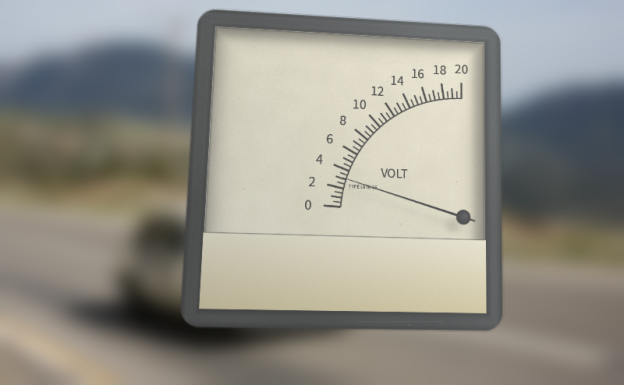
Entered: {"value": 3, "unit": "V"}
